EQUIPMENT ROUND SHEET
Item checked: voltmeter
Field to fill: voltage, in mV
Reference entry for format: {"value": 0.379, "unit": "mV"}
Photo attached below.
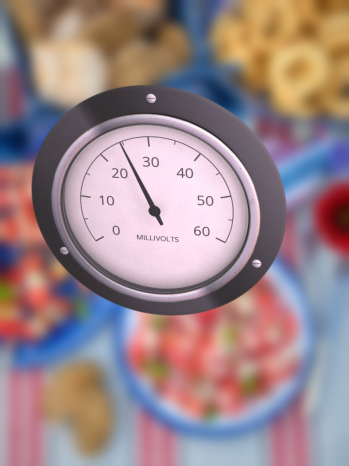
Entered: {"value": 25, "unit": "mV"}
